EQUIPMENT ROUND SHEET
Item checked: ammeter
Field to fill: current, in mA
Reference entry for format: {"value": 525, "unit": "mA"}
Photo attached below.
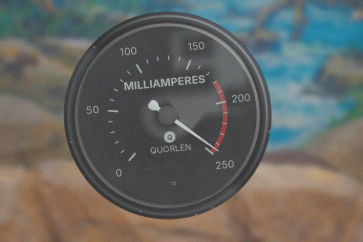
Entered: {"value": 245, "unit": "mA"}
